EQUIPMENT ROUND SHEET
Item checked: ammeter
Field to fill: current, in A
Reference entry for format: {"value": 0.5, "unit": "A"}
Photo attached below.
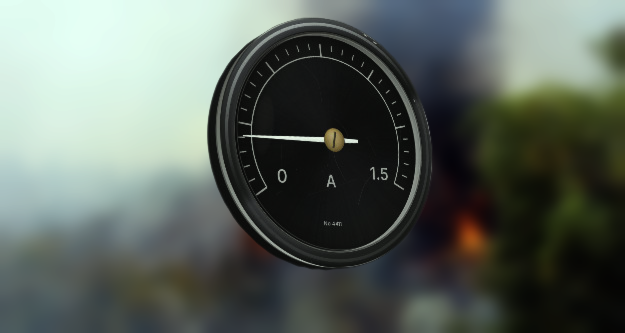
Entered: {"value": 0.2, "unit": "A"}
